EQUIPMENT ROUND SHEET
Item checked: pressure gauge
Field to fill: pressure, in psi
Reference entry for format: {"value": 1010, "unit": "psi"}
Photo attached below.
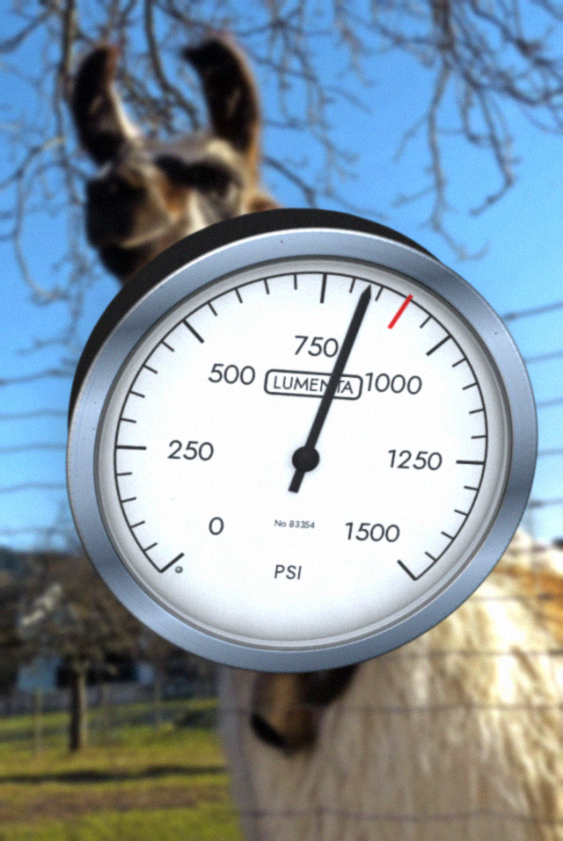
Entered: {"value": 825, "unit": "psi"}
